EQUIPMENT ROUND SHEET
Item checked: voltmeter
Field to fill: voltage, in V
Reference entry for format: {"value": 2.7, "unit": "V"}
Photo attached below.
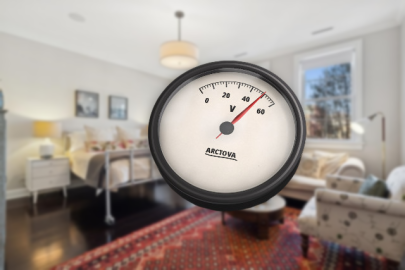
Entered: {"value": 50, "unit": "V"}
